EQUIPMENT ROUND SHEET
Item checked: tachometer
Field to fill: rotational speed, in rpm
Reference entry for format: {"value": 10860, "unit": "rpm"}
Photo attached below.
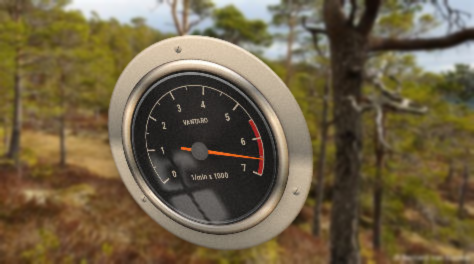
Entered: {"value": 6500, "unit": "rpm"}
